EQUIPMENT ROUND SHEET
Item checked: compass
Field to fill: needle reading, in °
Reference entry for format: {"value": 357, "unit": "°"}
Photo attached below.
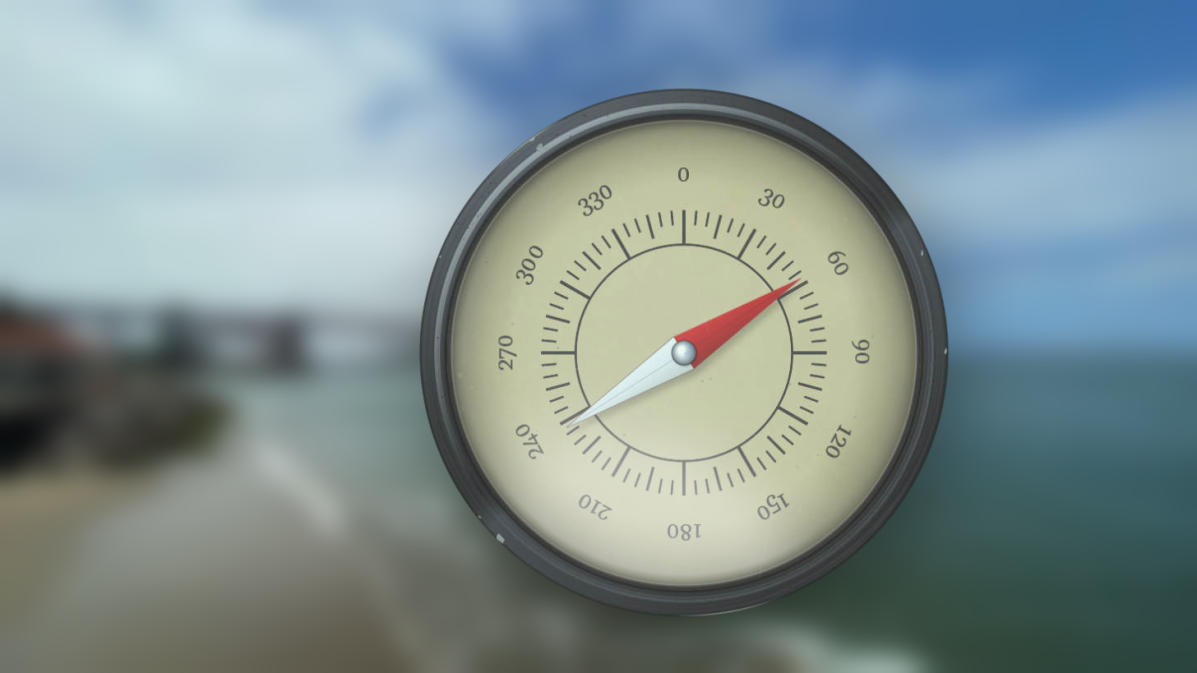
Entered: {"value": 57.5, "unit": "°"}
